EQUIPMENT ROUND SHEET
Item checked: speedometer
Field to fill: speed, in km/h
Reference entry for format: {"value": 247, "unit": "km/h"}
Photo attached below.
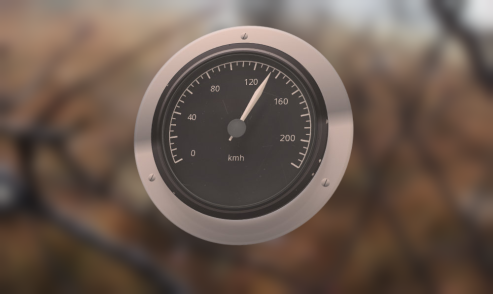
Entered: {"value": 135, "unit": "km/h"}
